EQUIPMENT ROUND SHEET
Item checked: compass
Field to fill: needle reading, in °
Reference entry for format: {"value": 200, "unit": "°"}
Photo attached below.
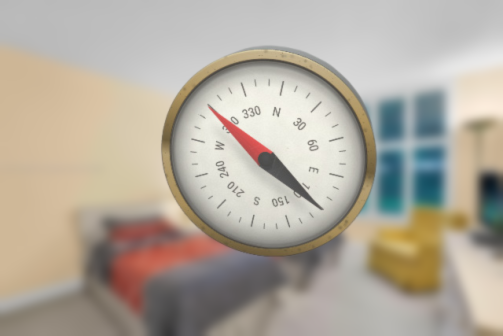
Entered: {"value": 300, "unit": "°"}
